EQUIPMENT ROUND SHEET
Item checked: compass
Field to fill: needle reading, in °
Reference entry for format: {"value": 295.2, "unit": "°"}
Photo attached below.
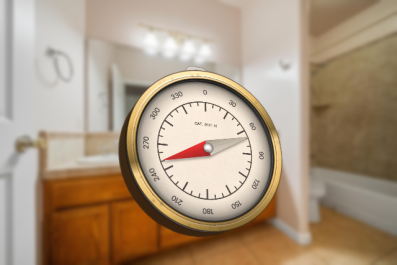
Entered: {"value": 250, "unit": "°"}
